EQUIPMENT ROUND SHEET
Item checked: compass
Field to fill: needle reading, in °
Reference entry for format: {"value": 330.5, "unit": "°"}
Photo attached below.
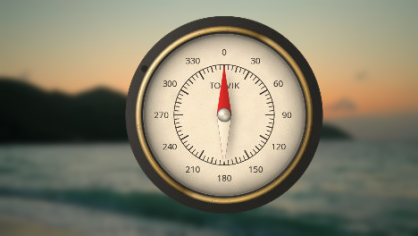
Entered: {"value": 0, "unit": "°"}
